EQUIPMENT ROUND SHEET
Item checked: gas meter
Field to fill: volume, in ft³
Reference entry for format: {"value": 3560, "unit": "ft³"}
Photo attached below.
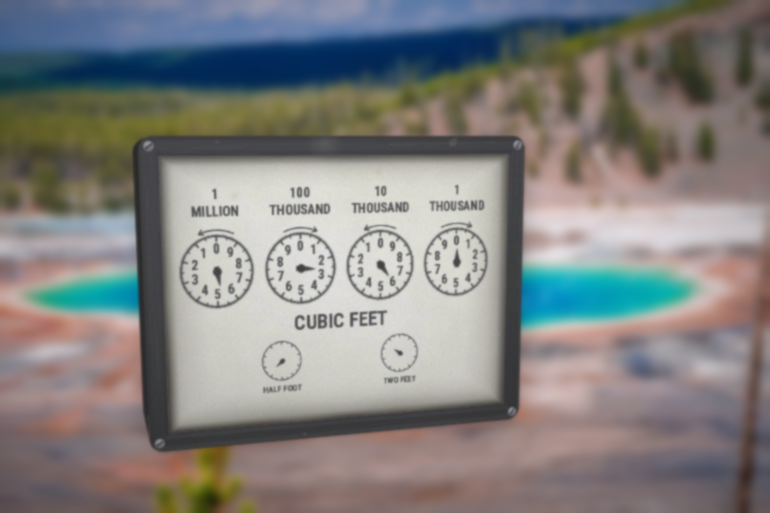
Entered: {"value": 526000, "unit": "ft³"}
